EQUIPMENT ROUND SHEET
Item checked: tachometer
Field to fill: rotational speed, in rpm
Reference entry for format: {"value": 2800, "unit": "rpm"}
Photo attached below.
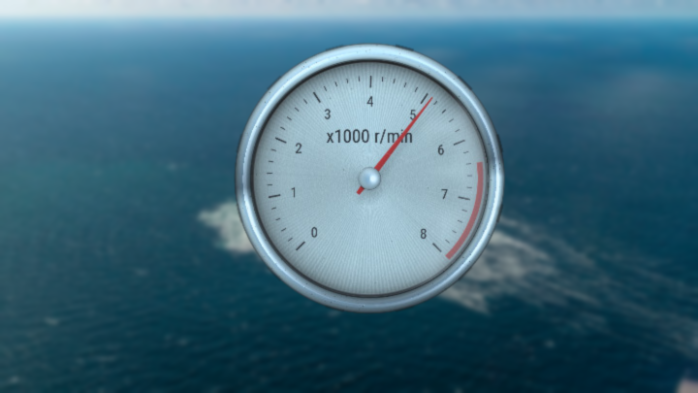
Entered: {"value": 5100, "unit": "rpm"}
